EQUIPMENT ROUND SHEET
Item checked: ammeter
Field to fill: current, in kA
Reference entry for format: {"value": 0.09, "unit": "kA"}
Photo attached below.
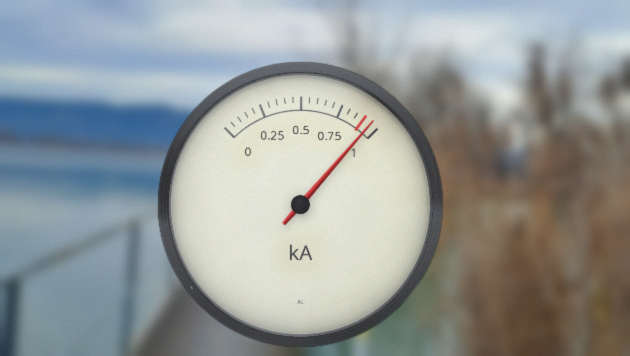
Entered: {"value": 0.95, "unit": "kA"}
